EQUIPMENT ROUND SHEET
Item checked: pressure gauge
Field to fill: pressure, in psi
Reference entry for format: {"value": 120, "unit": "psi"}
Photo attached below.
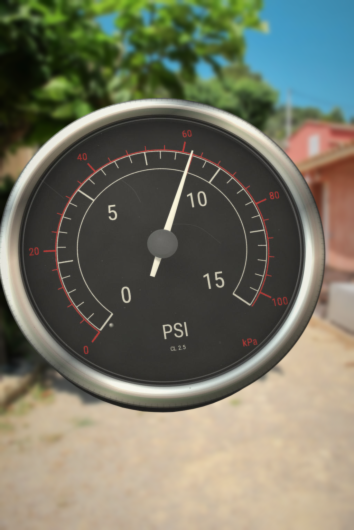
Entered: {"value": 9, "unit": "psi"}
